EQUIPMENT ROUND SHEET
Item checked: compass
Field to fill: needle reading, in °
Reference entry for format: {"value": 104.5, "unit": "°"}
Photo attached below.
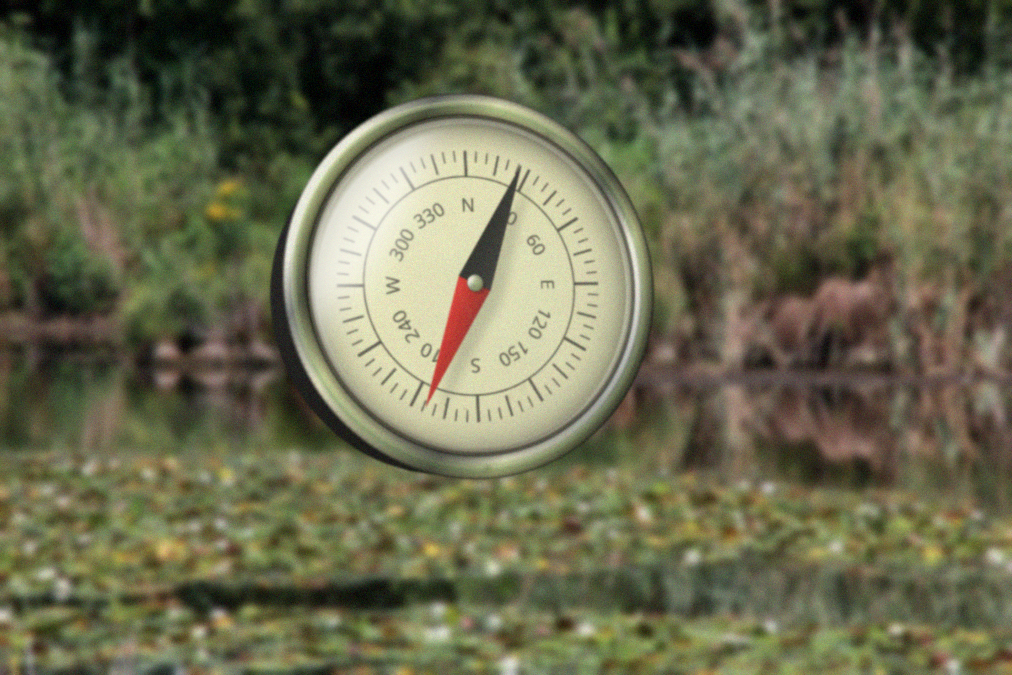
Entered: {"value": 205, "unit": "°"}
